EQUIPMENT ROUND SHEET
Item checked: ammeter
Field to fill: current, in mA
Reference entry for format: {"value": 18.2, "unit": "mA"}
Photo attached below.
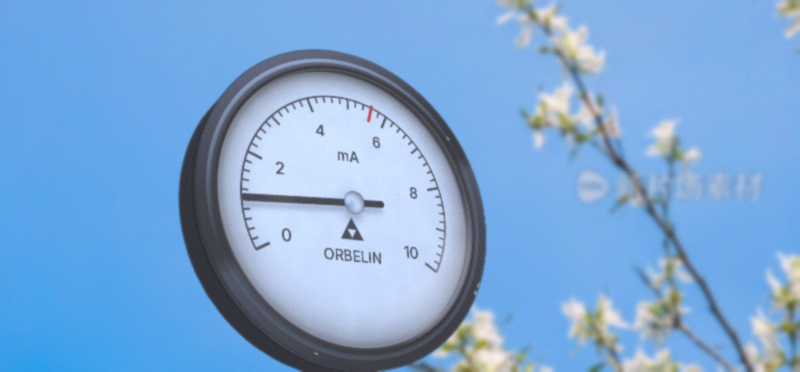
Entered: {"value": 1, "unit": "mA"}
